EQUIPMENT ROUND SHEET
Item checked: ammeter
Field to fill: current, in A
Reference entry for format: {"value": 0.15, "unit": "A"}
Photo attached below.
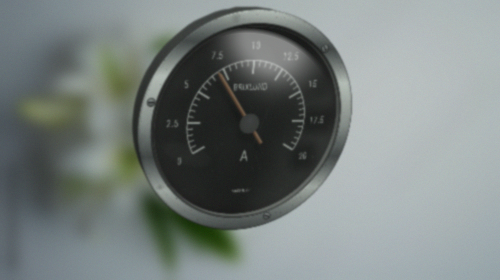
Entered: {"value": 7, "unit": "A"}
